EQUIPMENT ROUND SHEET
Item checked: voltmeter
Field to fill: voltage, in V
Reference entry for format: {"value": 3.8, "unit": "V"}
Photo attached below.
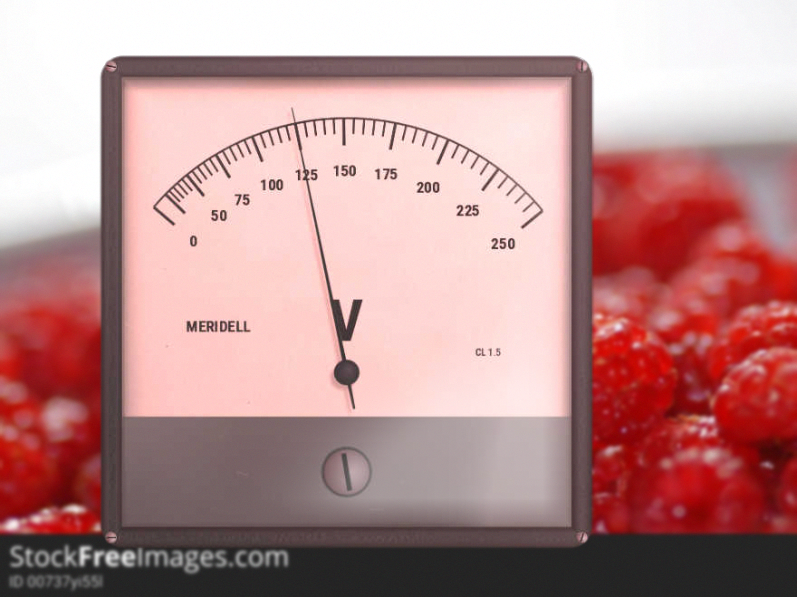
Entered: {"value": 125, "unit": "V"}
